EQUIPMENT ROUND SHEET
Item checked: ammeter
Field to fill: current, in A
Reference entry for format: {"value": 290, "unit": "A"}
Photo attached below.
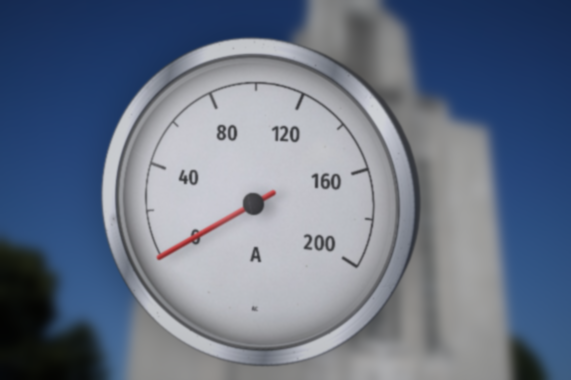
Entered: {"value": 0, "unit": "A"}
